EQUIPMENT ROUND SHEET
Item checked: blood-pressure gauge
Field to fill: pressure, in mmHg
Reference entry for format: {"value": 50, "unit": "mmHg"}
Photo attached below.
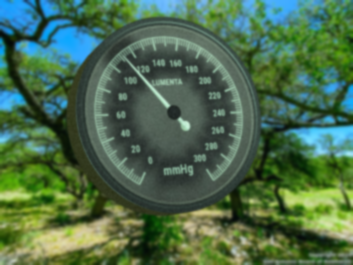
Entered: {"value": 110, "unit": "mmHg"}
